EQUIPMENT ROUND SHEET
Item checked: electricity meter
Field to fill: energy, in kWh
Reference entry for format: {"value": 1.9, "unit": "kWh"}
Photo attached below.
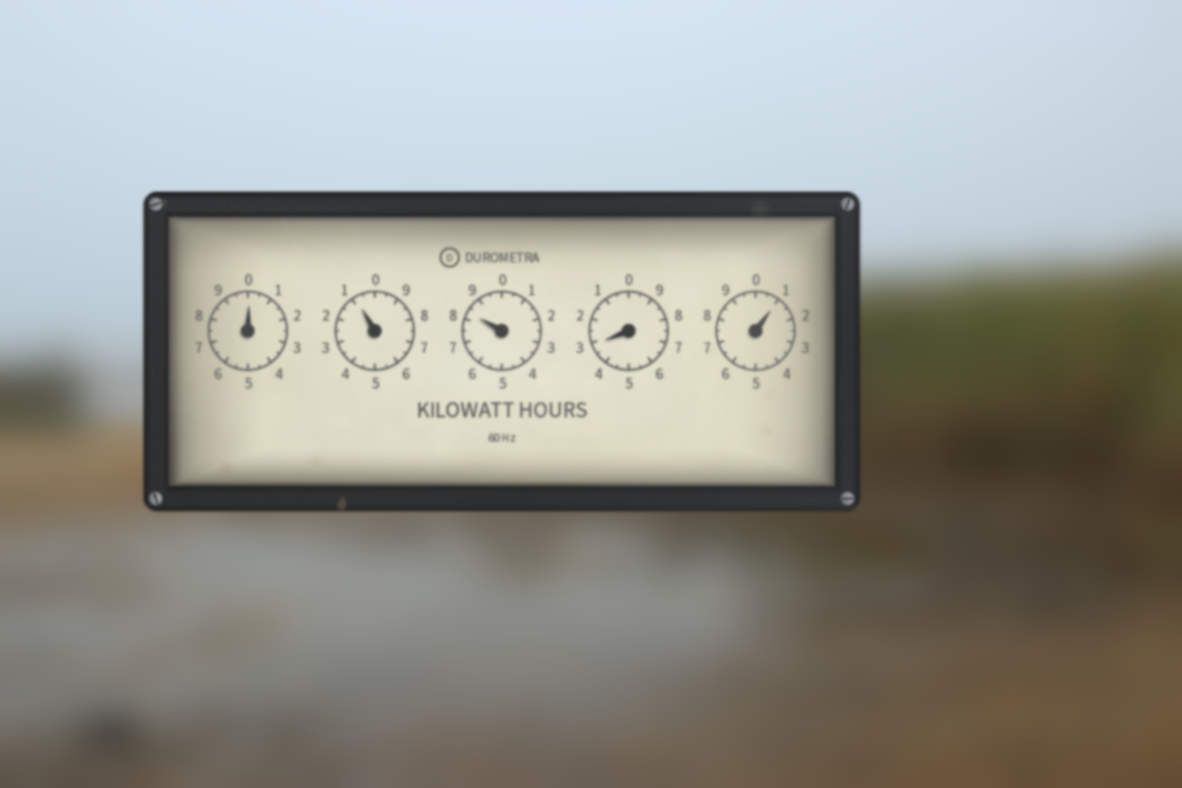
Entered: {"value": 831, "unit": "kWh"}
